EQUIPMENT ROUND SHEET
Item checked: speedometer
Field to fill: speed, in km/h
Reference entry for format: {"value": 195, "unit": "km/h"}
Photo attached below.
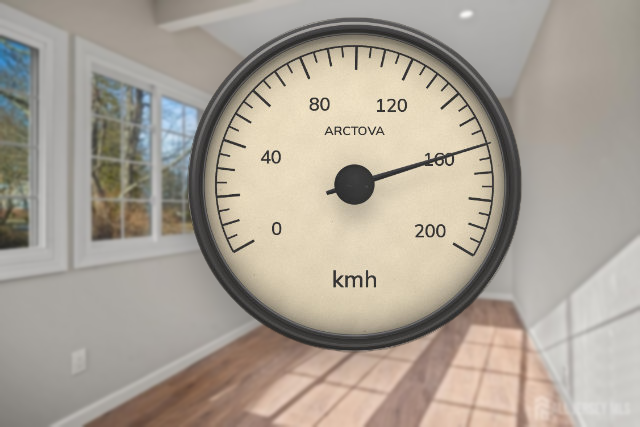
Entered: {"value": 160, "unit": "km/h"}
